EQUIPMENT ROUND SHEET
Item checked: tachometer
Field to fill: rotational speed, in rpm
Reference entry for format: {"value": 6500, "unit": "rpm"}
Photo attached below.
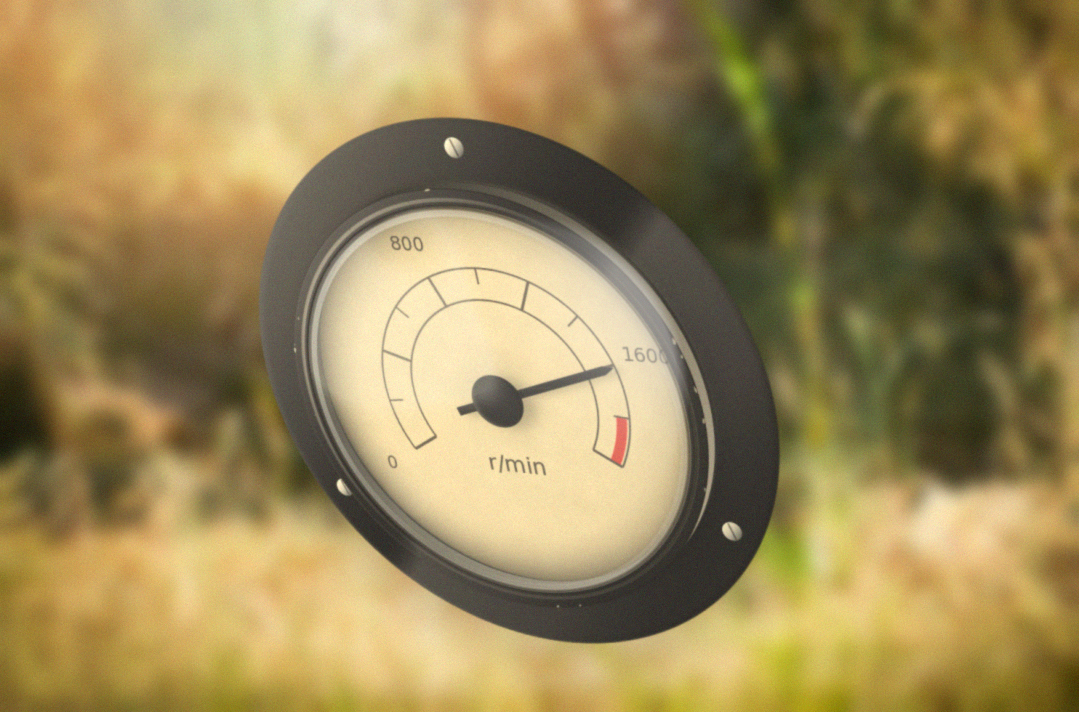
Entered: {"value": 1600, "unit": "rpm"}
